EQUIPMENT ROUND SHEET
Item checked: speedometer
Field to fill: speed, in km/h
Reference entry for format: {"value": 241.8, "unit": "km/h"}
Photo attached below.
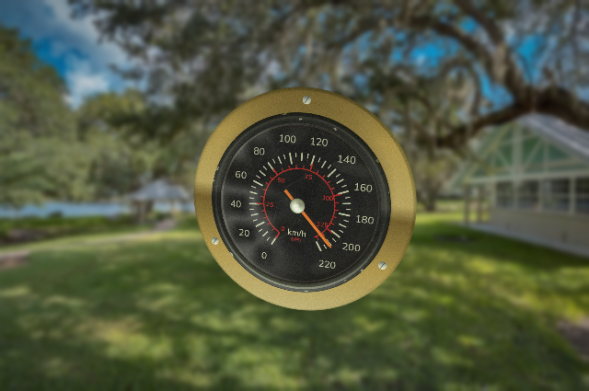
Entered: {"value": 210, "unit": "km/h"}
